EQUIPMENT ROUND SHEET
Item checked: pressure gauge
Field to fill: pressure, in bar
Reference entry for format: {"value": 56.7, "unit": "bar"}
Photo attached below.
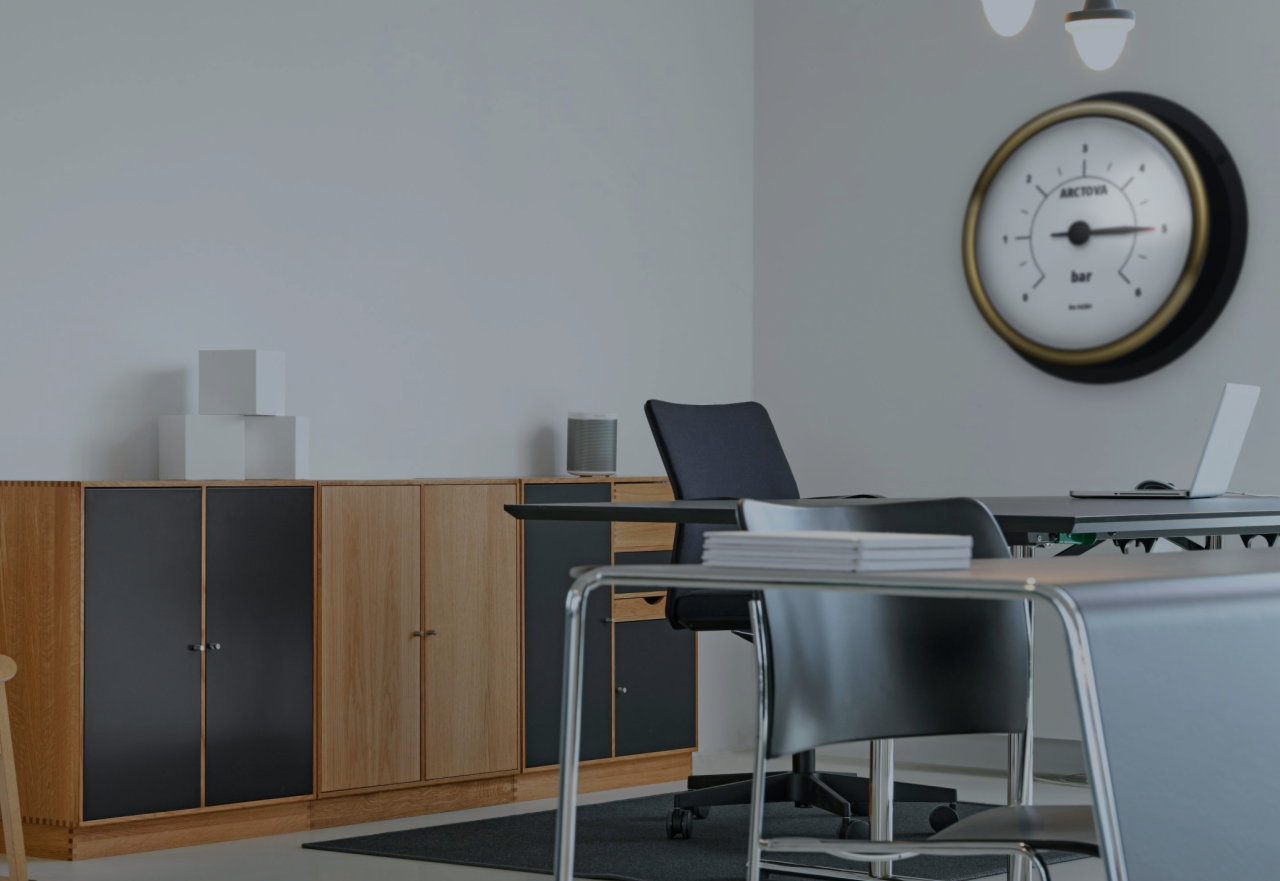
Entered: {"value": 5, "unit": "bar"}
